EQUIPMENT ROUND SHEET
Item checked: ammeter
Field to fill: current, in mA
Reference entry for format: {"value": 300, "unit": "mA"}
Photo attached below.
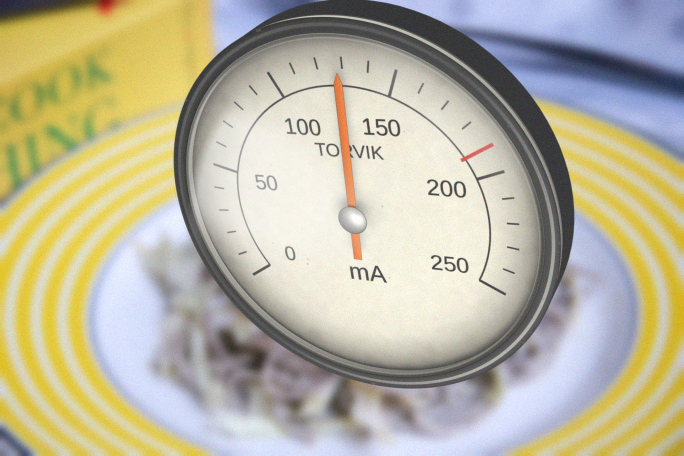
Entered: {"value": 130, "unit": "mA"}
